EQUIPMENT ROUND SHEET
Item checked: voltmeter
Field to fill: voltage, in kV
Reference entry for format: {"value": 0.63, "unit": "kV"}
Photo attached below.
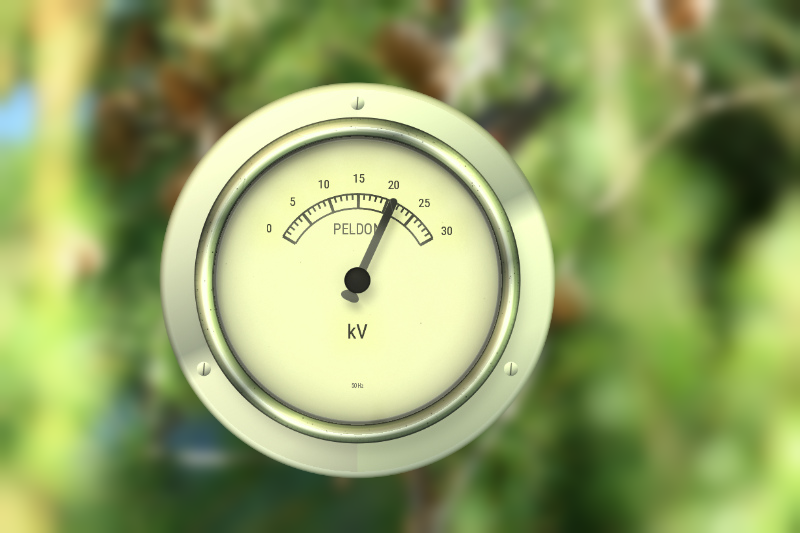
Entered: {"value": 21, "unit": "kV"}
